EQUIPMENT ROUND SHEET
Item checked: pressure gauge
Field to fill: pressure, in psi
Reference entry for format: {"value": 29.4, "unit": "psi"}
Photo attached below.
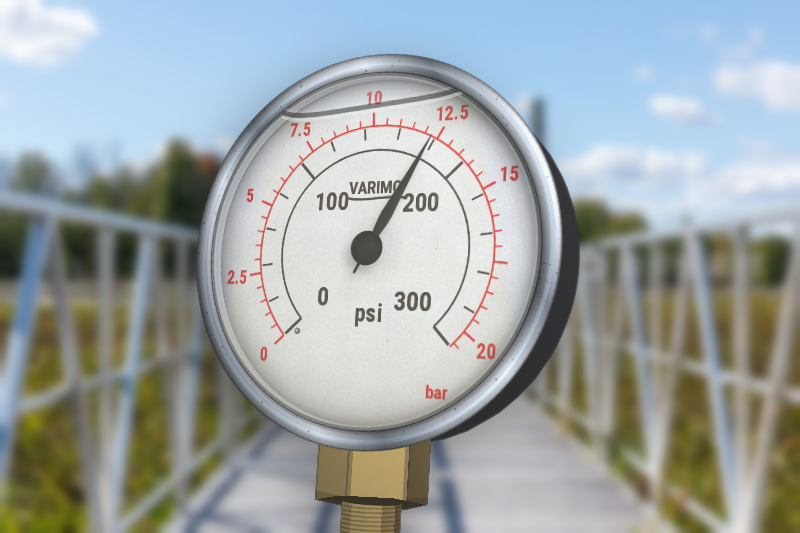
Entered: {"value": 180, "unit": "psi"}
